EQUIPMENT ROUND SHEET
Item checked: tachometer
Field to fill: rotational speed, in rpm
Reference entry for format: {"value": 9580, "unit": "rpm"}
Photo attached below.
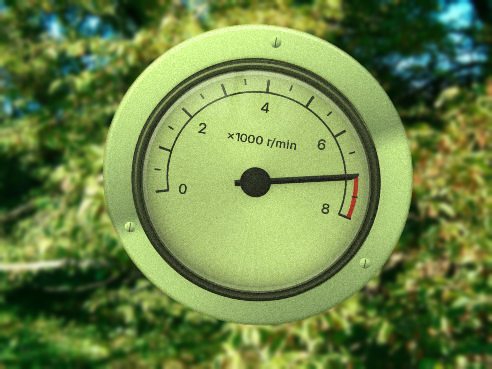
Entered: {"value": 7000, "unit": "rpm"}
